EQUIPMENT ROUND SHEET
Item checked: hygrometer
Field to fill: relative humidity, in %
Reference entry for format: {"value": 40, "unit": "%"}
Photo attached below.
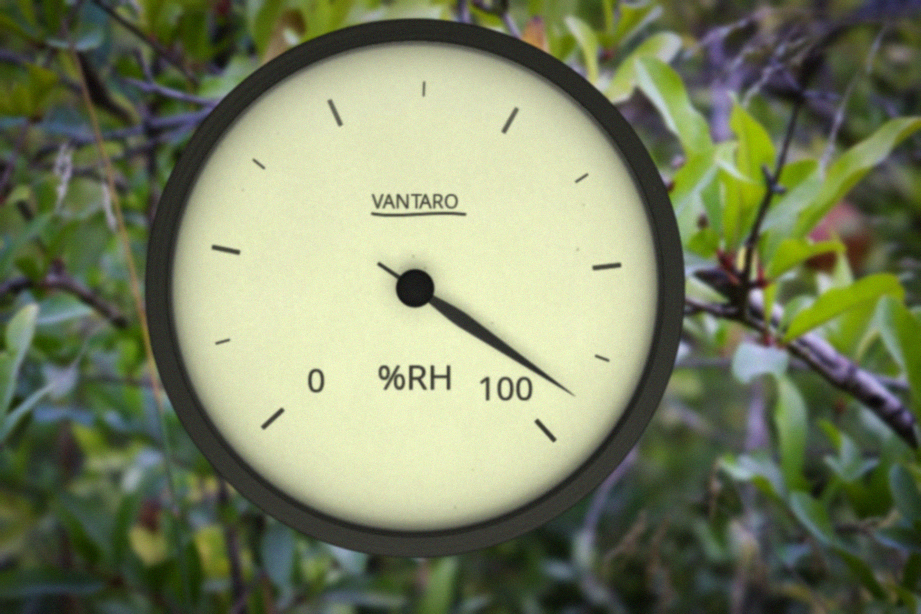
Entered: {"value": 95, "unit": "%"}
